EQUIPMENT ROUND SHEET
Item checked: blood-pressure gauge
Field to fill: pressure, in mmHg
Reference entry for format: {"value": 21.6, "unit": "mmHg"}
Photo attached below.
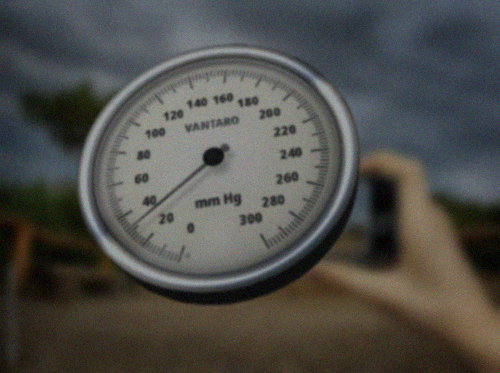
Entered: {"value": 30, "unit": "mmHg"}
